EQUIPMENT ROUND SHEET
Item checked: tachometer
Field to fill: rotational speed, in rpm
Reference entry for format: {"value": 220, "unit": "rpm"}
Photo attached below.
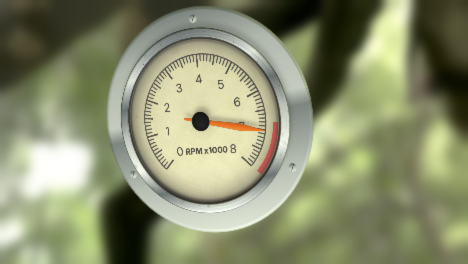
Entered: {"value": 7000, "unit": "rpm"}
